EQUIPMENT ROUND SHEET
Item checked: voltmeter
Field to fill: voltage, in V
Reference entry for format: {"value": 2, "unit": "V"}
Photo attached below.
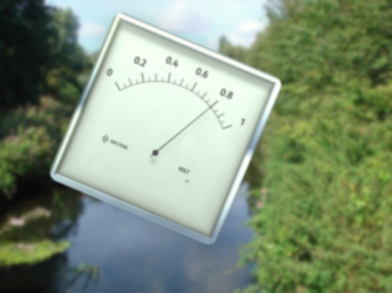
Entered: {"value": 0.8, "unit": "V"}
